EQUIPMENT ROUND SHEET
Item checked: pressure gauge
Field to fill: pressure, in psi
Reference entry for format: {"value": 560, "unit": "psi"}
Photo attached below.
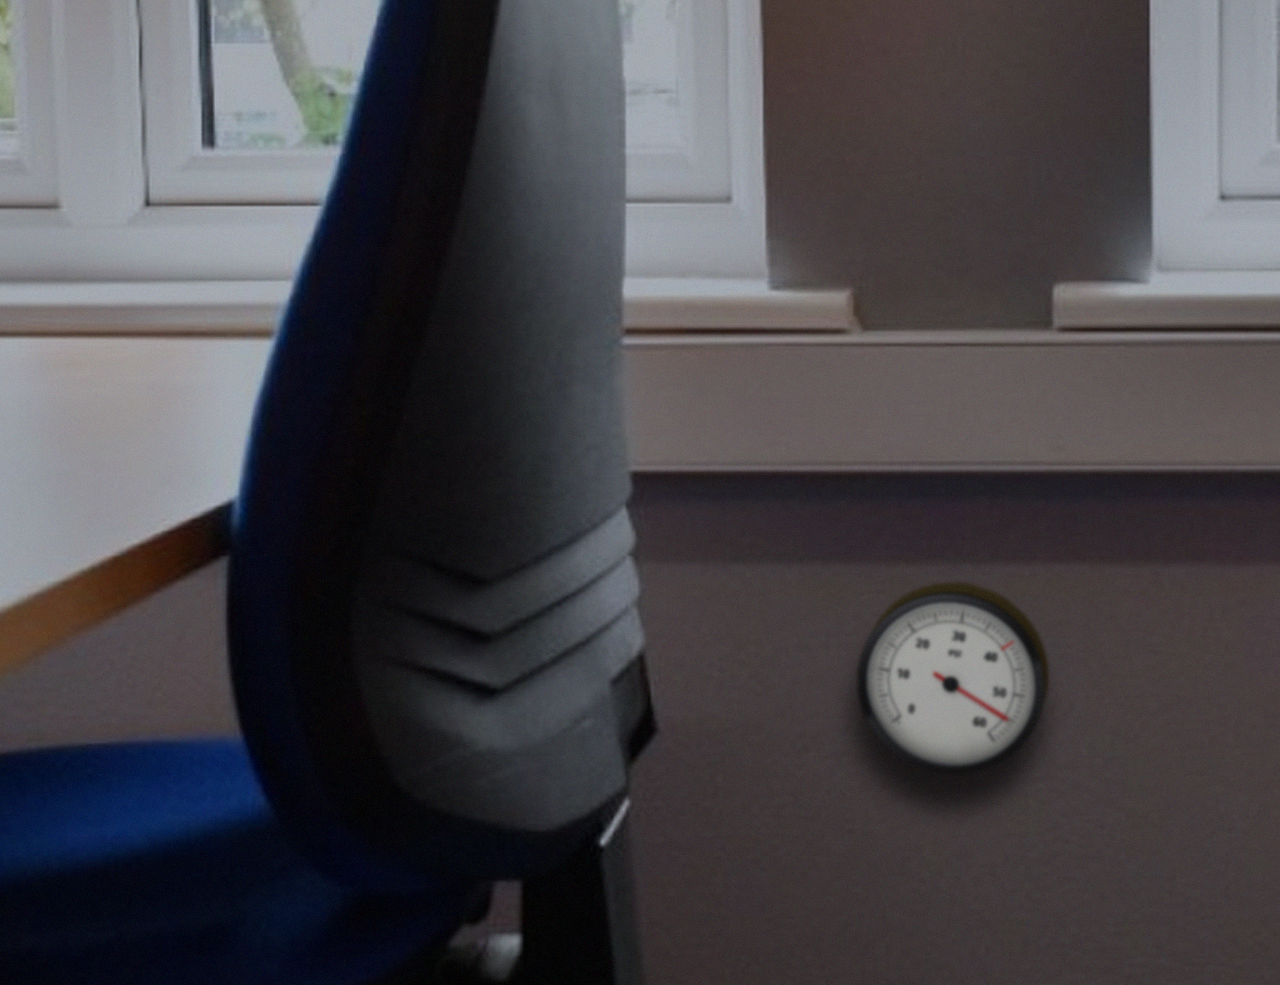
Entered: {"value": 55, "unit": "psi"}
